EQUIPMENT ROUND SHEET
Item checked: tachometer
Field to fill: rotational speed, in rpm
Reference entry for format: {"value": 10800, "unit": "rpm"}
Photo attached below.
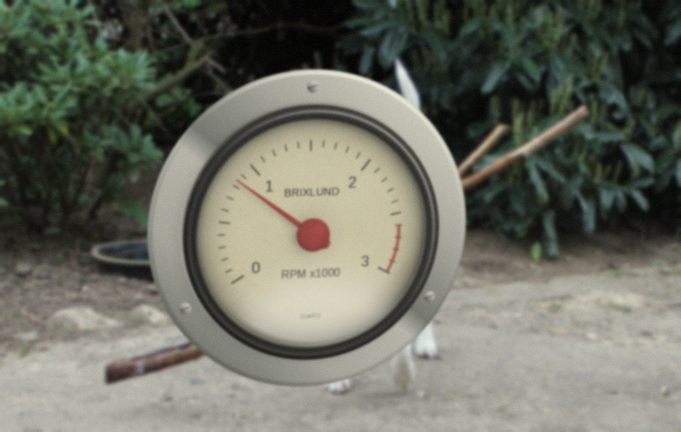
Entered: {"value": 850, "unit": "rpm"}
